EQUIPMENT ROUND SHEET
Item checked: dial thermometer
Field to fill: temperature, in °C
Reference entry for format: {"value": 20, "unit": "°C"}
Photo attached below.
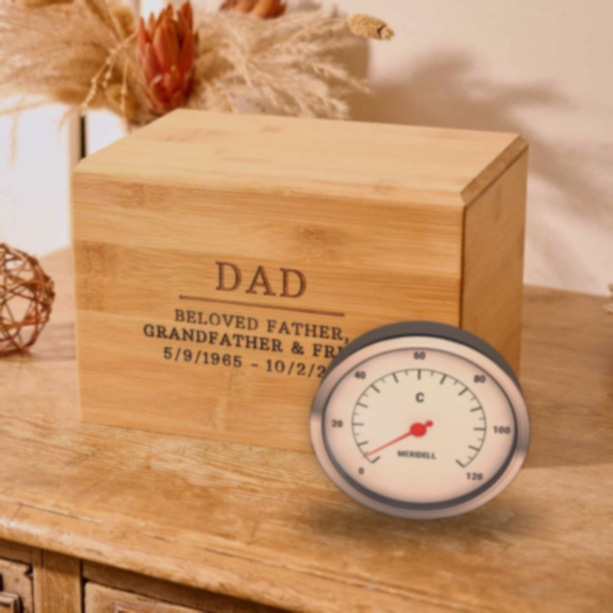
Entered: {"value": 5, "unit": "°C"}
